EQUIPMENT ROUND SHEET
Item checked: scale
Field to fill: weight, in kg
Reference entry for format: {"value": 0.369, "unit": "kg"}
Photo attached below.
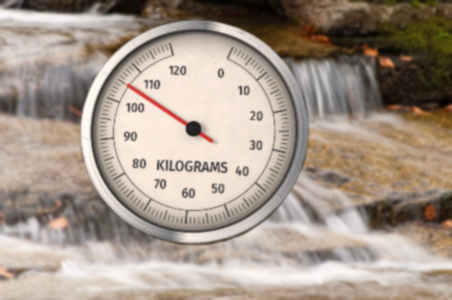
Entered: {"value": 105, "unit": "kg"}
